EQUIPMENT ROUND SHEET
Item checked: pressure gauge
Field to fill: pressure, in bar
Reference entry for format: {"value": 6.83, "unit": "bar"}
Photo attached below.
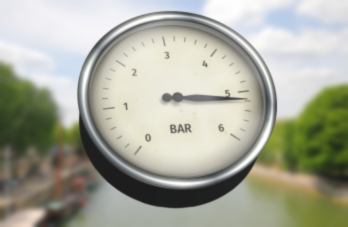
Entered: {"value": 5.2, "unit": "bar"}
